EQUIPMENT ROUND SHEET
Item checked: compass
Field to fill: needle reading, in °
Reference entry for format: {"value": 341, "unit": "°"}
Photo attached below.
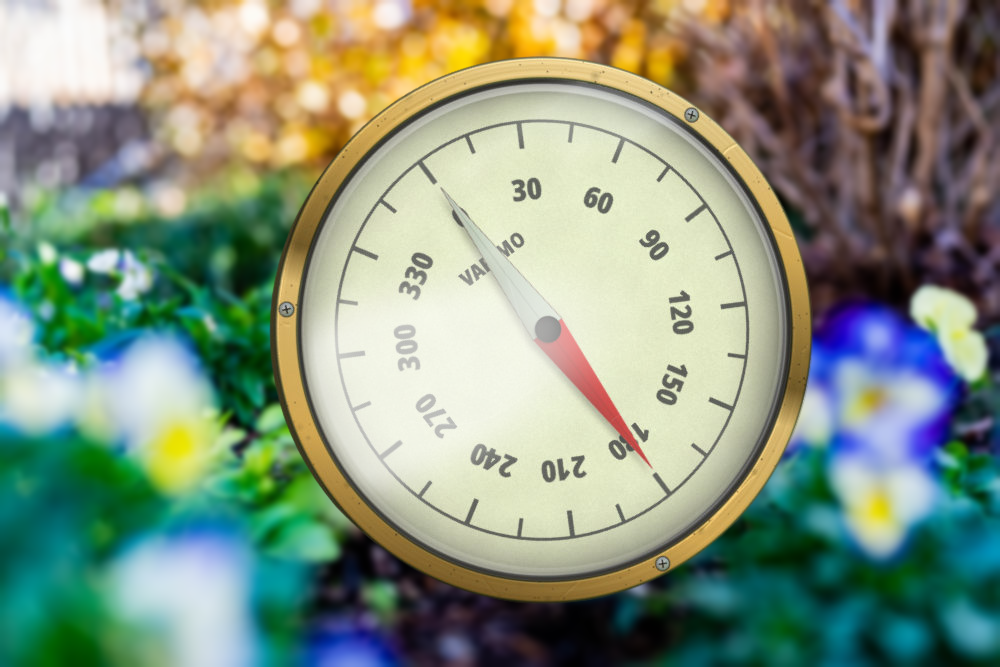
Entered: {"value": 180, "unit": "°"}
